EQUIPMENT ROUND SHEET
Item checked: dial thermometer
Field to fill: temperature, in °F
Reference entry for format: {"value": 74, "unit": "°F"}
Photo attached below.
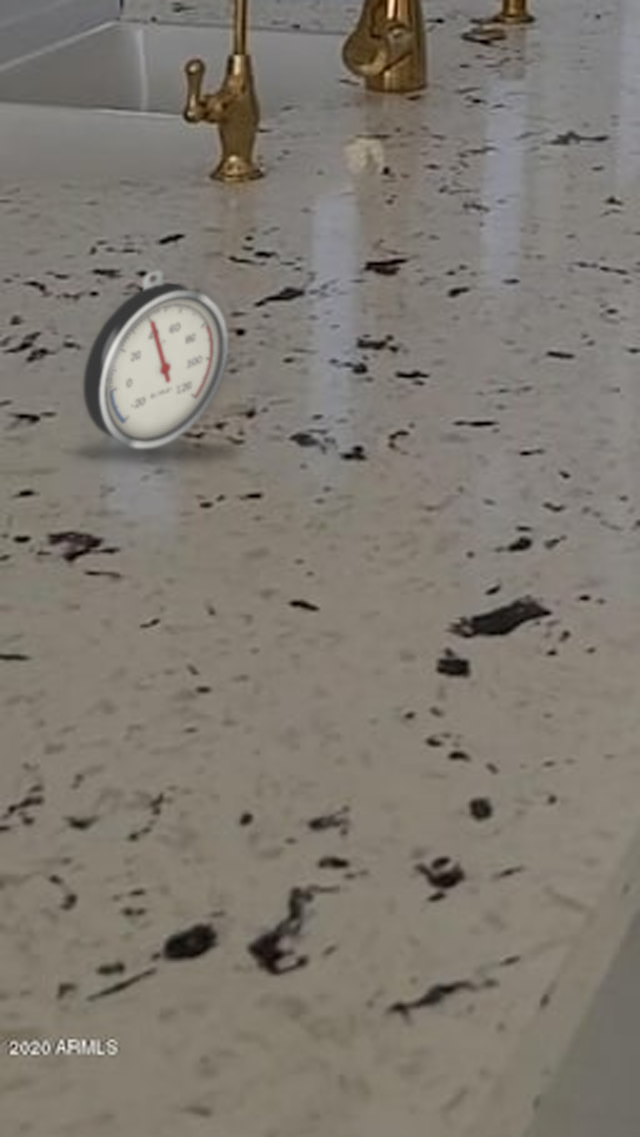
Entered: {"value": 40, "unit": "°F"}
